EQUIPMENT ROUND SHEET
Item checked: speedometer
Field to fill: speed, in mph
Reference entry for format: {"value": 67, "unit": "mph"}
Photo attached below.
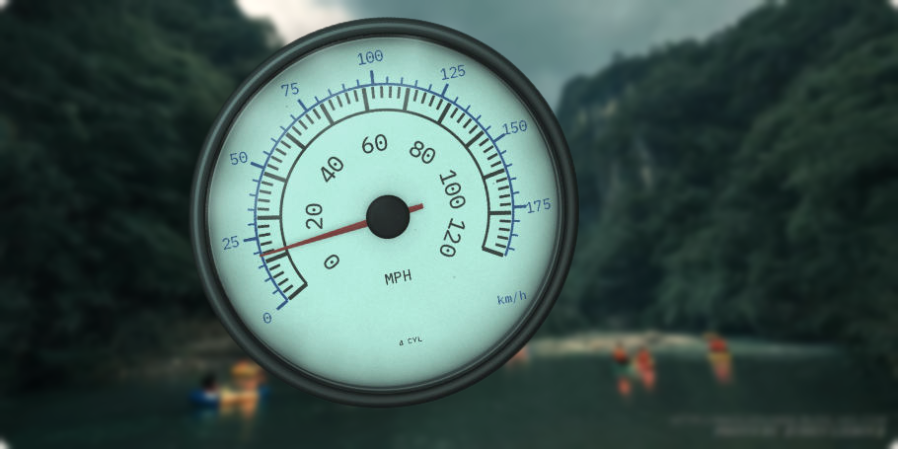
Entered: {"value": 12, "unit": "mph"}
